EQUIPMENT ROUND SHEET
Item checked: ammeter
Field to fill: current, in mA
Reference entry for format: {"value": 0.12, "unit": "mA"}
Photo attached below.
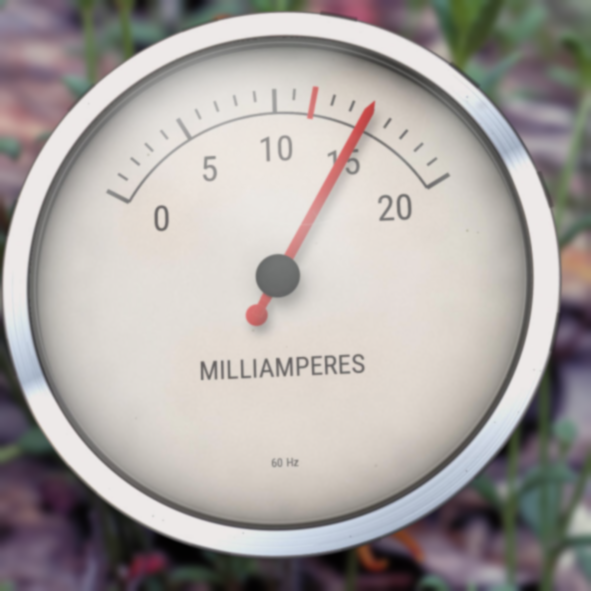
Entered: {"value": 15, "unit": "mA"}
